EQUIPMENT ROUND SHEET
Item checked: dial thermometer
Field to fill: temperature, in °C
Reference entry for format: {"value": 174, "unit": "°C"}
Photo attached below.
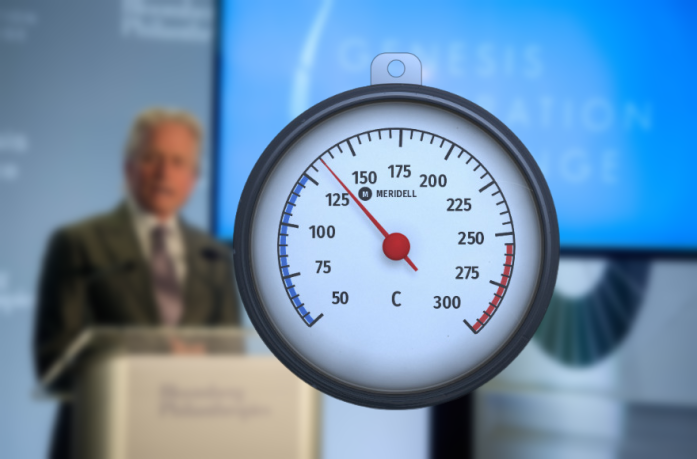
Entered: {"value": 135, "unit": "°C"}
